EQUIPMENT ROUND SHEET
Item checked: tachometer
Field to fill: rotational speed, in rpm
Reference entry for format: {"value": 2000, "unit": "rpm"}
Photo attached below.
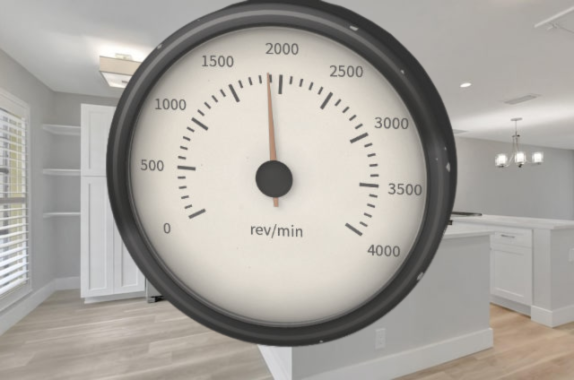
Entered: {"value": 1900, "unit": "rpm"}
